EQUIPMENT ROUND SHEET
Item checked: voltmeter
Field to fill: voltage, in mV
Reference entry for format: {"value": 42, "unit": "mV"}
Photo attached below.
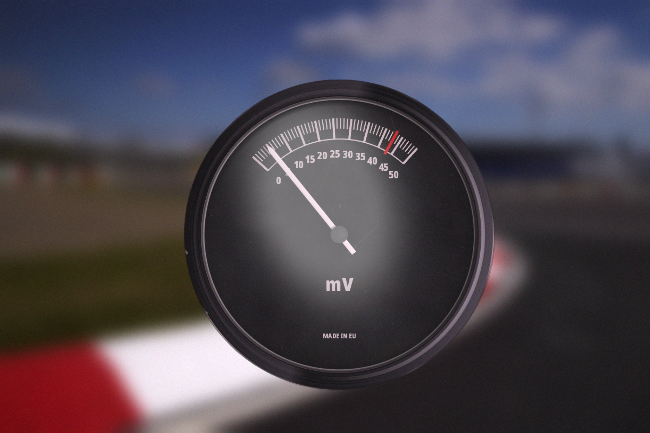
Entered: {"value": 5, "unit": "mV"}
